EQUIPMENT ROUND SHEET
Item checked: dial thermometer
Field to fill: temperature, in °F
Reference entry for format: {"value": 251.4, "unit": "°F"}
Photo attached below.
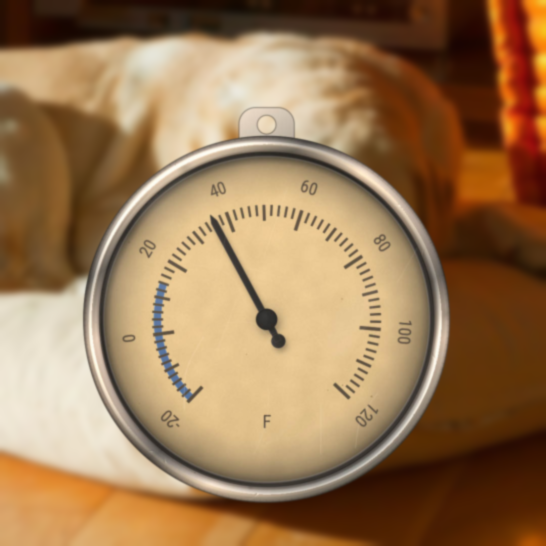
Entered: {"value": 36, "unit": "°F"}
